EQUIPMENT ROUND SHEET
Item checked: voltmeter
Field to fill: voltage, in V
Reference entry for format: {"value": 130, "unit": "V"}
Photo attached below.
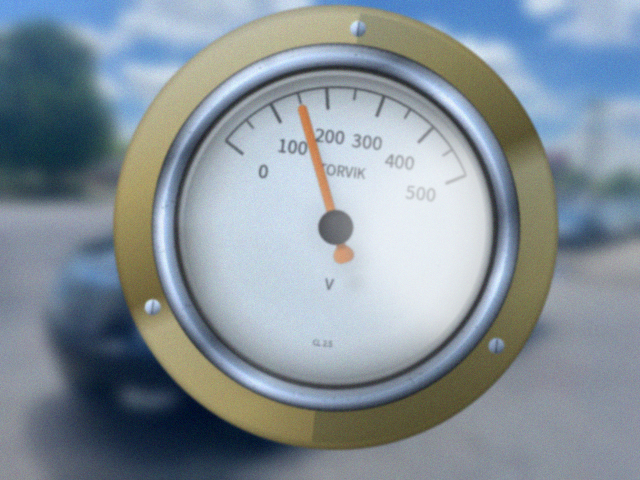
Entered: {"value": 150, "unit": "V"}
